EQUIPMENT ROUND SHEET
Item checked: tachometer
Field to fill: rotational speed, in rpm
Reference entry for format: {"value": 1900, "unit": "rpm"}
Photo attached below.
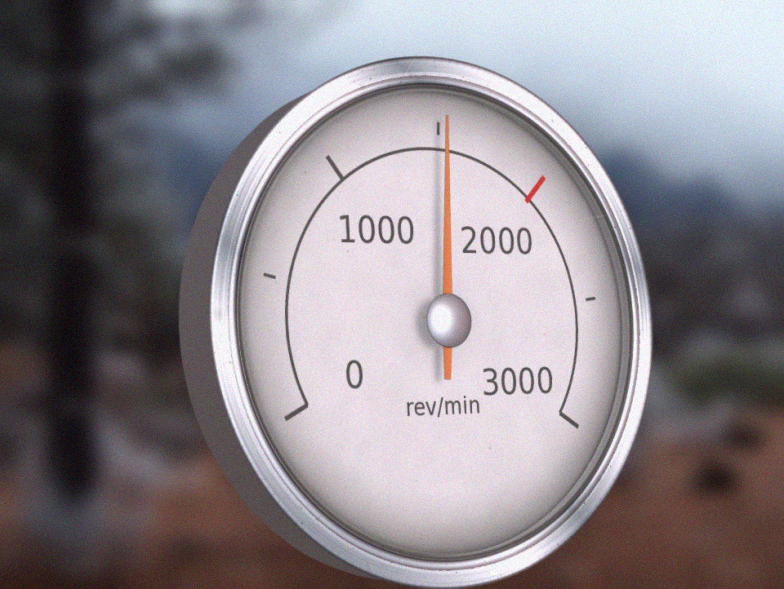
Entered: {"value": 1500, "unit": "rpm"}
